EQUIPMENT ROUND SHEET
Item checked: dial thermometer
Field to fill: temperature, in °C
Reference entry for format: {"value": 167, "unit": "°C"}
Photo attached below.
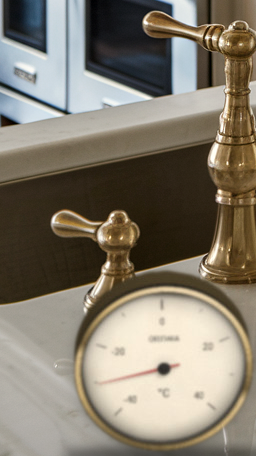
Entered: {"value": -30, "unit": "°C"}
